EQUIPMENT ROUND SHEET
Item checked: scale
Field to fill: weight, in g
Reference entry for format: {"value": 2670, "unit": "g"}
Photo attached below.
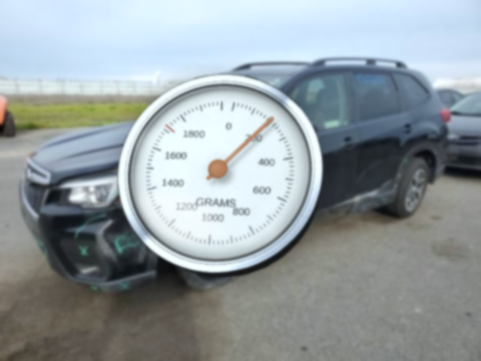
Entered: {"value": 200, "unit": "g"}
